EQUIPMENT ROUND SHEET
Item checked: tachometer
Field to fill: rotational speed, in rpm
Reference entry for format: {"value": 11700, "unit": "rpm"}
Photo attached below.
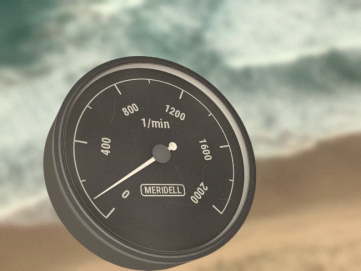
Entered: {"value": 100, "unit": "rpm"}
